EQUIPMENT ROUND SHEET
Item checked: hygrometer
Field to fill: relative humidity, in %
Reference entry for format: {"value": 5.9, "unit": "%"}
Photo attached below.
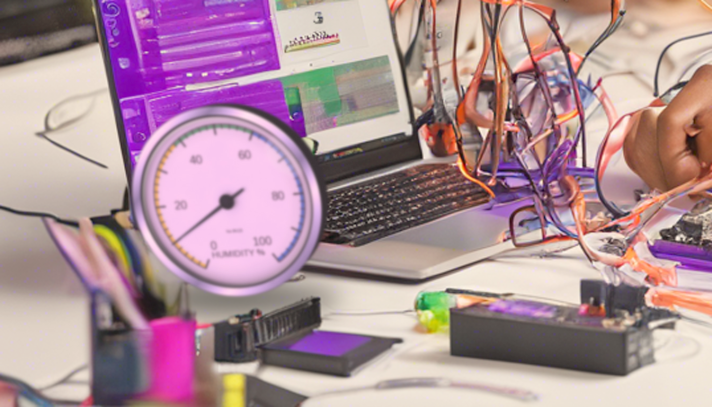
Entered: {"value": 10, "unit": "%"}
